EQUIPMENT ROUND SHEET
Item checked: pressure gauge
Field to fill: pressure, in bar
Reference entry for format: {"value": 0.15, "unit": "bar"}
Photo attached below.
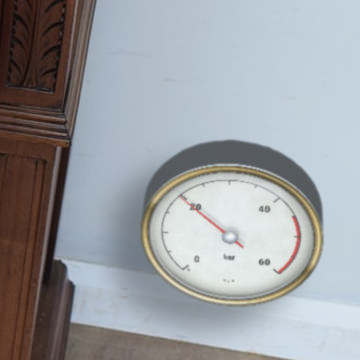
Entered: {"value": 20, "unit": "bar"}
